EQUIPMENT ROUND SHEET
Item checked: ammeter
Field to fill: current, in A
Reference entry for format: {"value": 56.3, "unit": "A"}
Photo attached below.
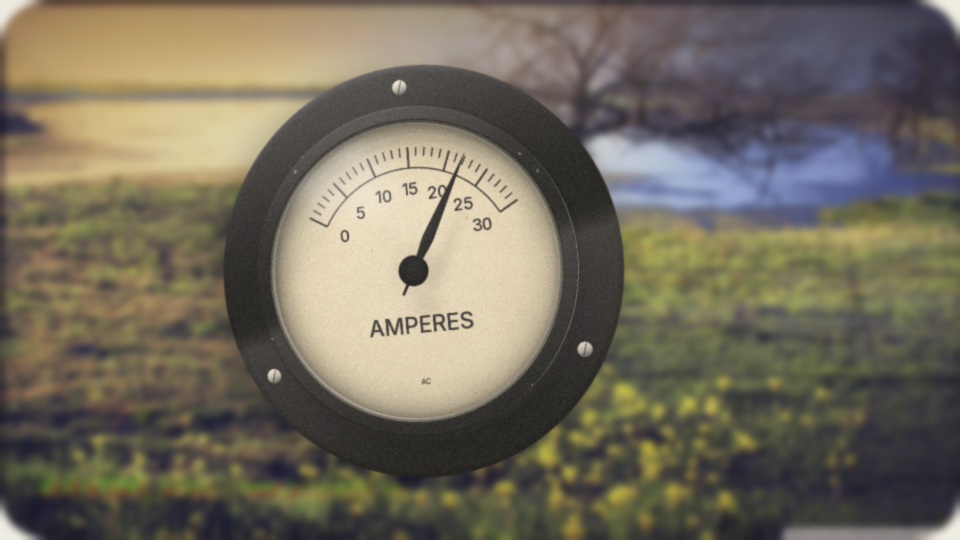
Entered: {"value": 22, "unit": "A"}
